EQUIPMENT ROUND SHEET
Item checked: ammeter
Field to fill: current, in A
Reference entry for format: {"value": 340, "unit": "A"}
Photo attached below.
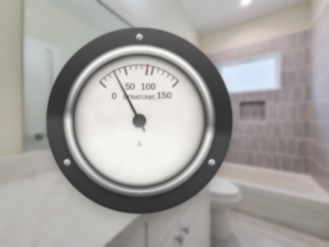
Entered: {"value": 30, "unit": "A"}
